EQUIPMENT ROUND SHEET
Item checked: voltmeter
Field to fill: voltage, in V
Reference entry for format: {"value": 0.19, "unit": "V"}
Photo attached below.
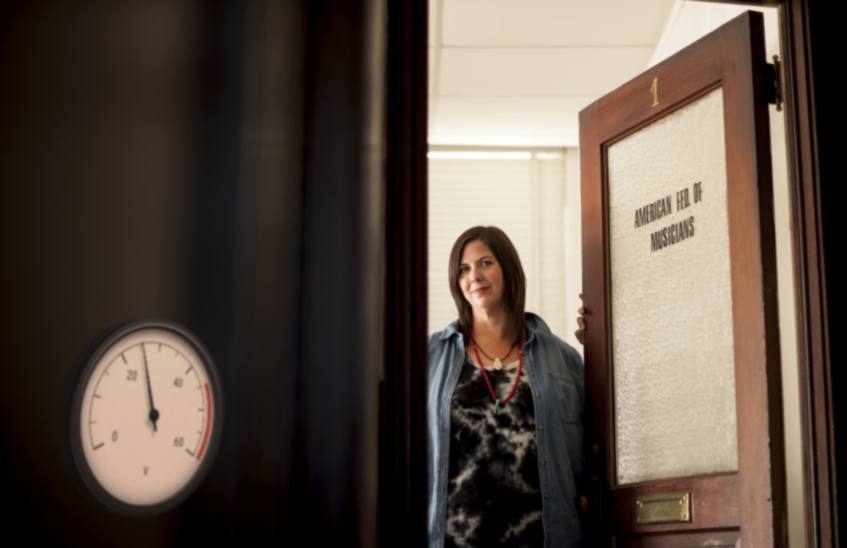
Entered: {"value": 25, "unit": "V"}
